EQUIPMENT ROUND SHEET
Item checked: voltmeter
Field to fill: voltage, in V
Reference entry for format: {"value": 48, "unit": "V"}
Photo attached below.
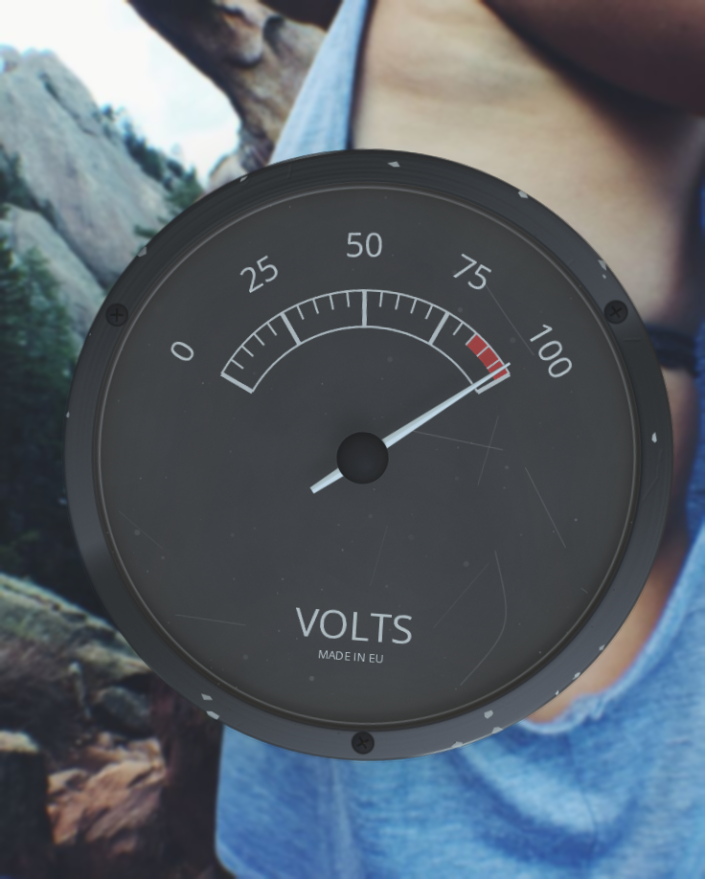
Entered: {"value": 97.5, "unit": "V"}
